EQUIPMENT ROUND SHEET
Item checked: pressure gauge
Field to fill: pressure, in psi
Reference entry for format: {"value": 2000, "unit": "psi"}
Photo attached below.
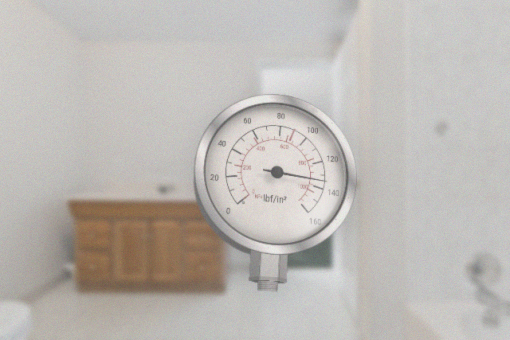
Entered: {"value": 135, "unit": "psi"}
